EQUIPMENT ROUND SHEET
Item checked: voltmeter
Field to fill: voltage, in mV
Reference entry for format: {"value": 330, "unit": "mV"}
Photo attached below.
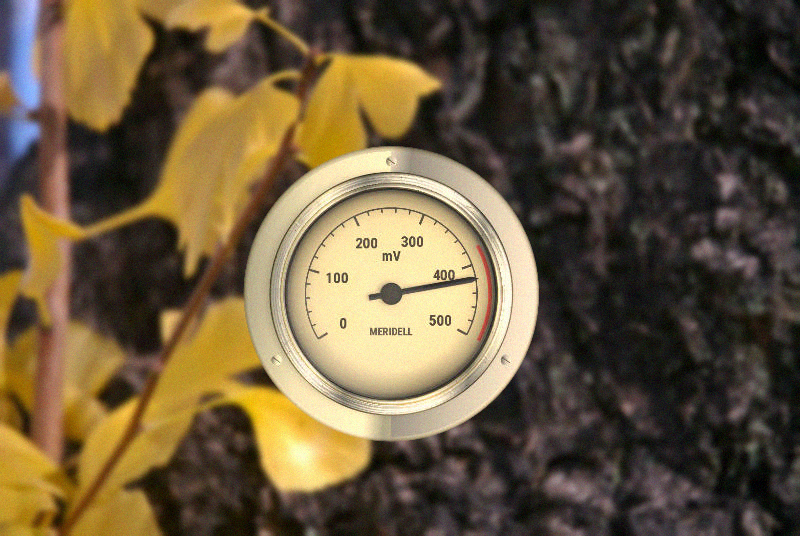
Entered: {"value": 420, "unit": "mV"}
